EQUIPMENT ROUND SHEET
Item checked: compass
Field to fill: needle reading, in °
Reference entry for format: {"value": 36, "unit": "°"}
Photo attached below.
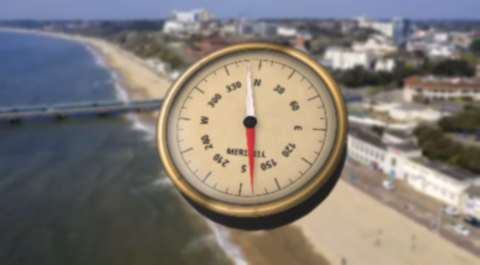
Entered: {"value": 170, "unit": "°"}
